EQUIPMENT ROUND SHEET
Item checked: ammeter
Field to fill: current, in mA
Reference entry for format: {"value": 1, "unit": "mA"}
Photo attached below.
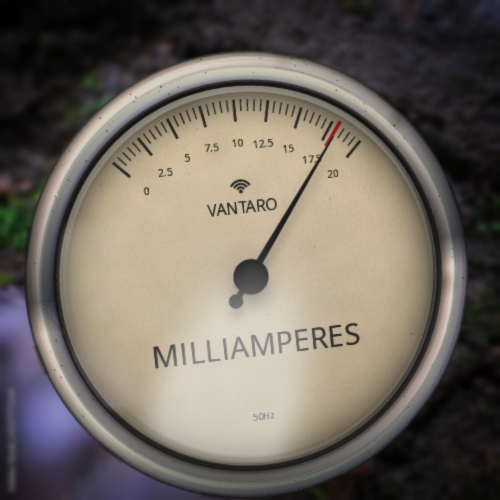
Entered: {"value": 18, "unit": "mA"}
